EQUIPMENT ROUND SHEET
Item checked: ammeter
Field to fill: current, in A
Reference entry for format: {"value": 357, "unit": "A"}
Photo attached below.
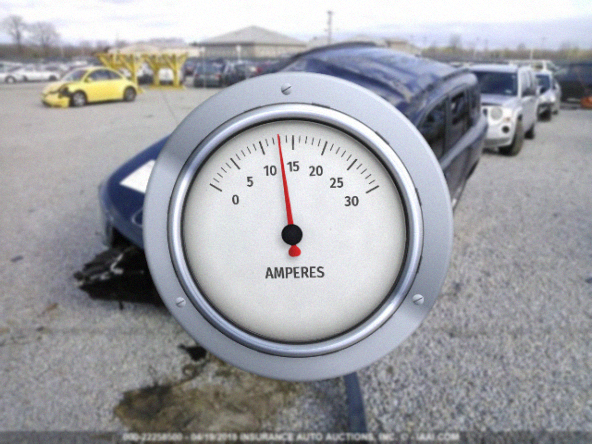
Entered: {"value": 13, "unit": "A"}
